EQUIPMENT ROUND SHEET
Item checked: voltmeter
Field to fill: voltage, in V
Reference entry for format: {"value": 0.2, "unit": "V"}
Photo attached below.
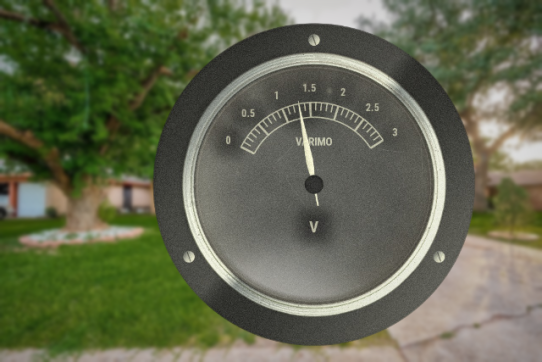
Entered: {"value": 1.3, "unit": "V"}
